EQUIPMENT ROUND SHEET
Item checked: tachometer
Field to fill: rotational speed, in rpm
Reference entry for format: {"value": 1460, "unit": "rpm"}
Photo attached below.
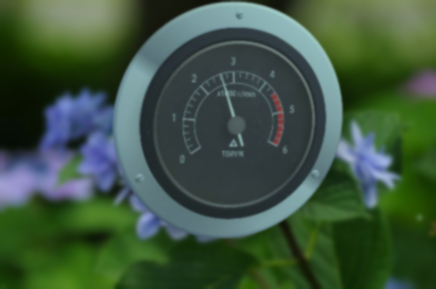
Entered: {"value": 2600, "unit": "rpm"}
